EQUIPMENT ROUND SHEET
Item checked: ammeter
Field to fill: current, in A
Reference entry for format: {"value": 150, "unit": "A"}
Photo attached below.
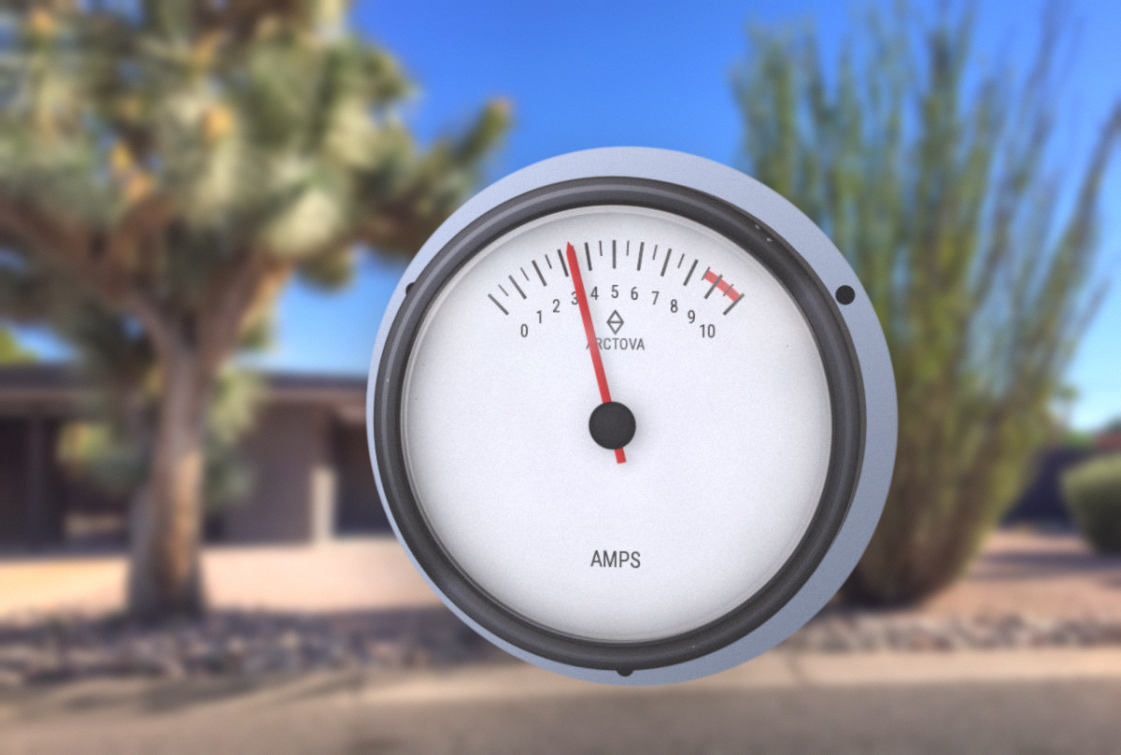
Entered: {"value": 3.5, "unit": "A"}
